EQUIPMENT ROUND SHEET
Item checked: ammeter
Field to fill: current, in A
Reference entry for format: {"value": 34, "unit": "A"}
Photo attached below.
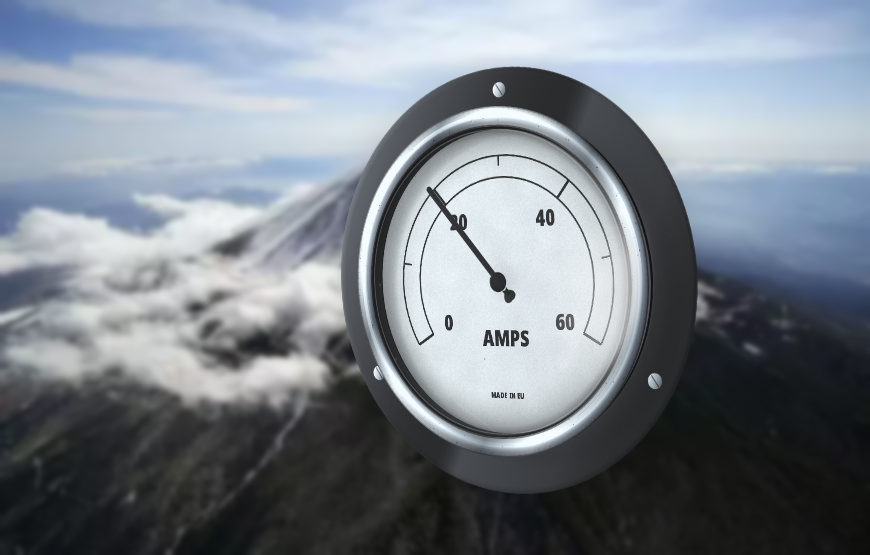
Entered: {"value": 20, "unit": "A"}
